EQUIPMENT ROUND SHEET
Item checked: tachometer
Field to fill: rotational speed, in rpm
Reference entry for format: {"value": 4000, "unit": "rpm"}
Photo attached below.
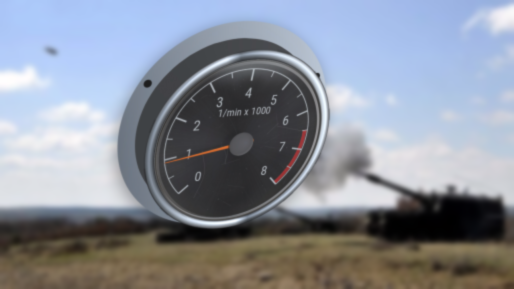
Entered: {"value": 1000, "unit": "rpm"}
